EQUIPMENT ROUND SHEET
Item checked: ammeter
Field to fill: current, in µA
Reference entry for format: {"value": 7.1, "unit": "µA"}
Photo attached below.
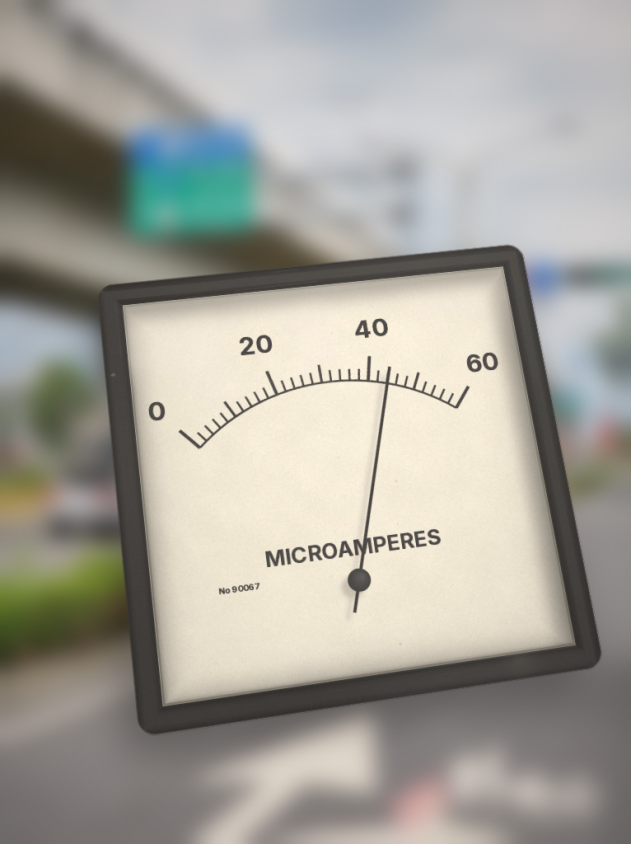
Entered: {"value": 44, "unit": "µA"}
